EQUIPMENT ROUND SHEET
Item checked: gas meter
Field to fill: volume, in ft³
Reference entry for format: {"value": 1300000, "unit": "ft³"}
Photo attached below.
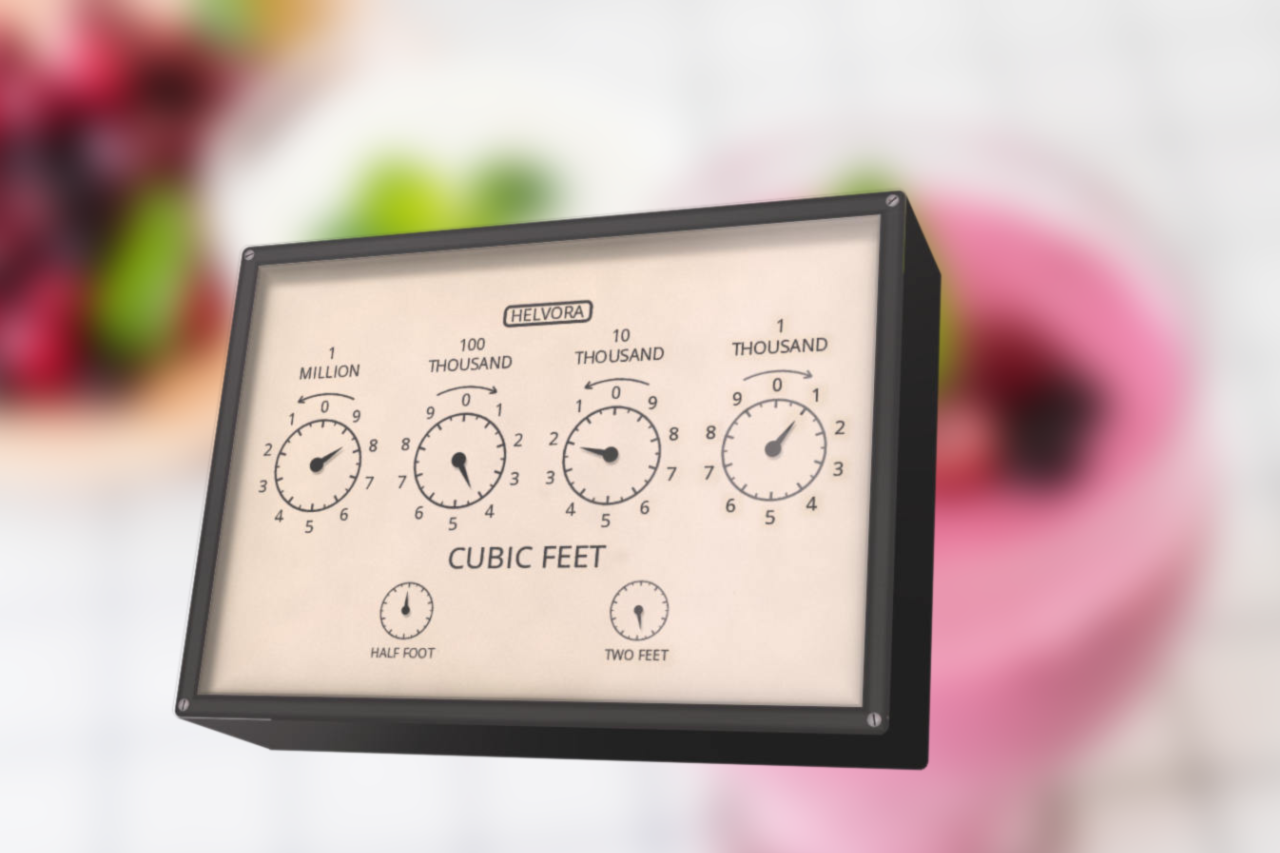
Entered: {"value": 842100, "unit": "ft³"}
